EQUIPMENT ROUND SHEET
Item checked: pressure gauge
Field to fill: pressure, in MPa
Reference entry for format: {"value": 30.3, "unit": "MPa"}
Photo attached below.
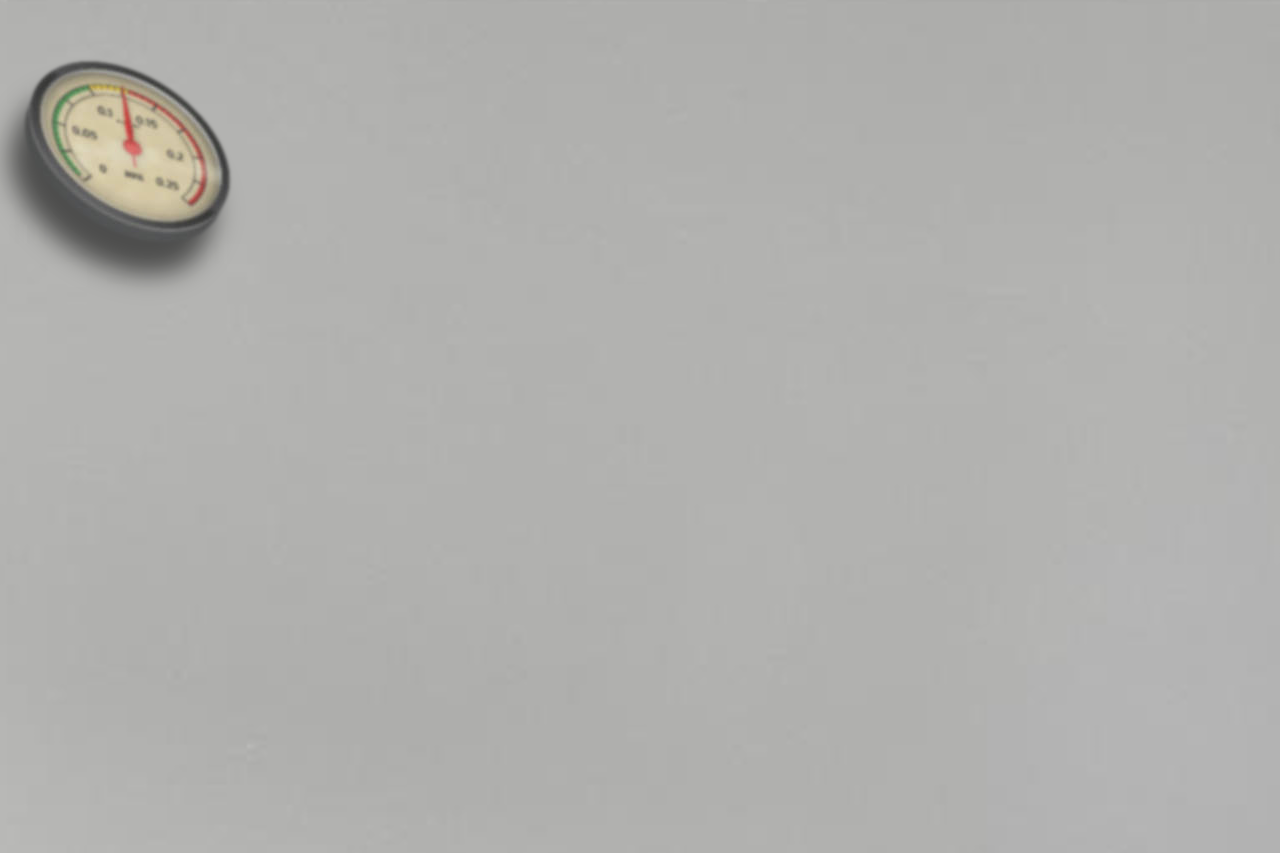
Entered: {"value": 0.125, "unit": "MPa"}
